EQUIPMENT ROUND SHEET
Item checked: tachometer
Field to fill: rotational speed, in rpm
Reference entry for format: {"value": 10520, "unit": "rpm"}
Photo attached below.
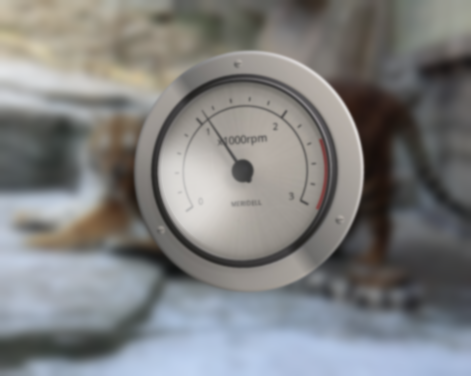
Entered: {"value": 1100, "unit": "rpm"}
